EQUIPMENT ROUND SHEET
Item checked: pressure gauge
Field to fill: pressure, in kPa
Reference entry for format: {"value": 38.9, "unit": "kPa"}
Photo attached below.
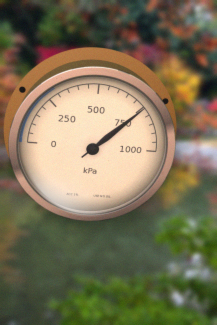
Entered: {"value": 750, "unit": "kPa"}
